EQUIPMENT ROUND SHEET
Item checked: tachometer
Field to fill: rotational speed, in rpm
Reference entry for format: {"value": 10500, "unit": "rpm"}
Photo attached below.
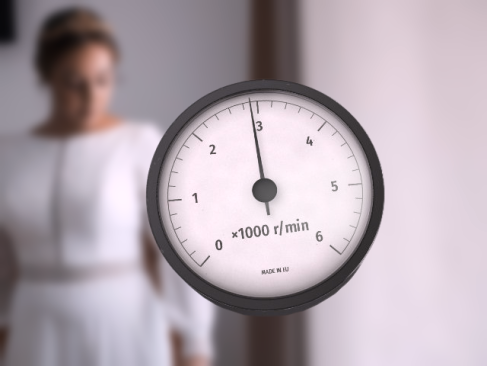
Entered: {"value": 2900, "unit": "rpm"}
